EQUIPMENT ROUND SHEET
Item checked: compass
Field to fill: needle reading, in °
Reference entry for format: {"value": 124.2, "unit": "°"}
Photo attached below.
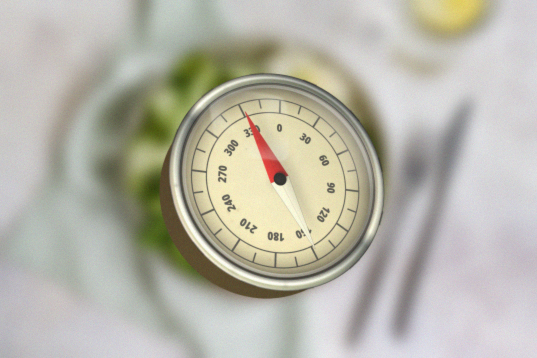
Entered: {"value": 330, "unit": "°"}
